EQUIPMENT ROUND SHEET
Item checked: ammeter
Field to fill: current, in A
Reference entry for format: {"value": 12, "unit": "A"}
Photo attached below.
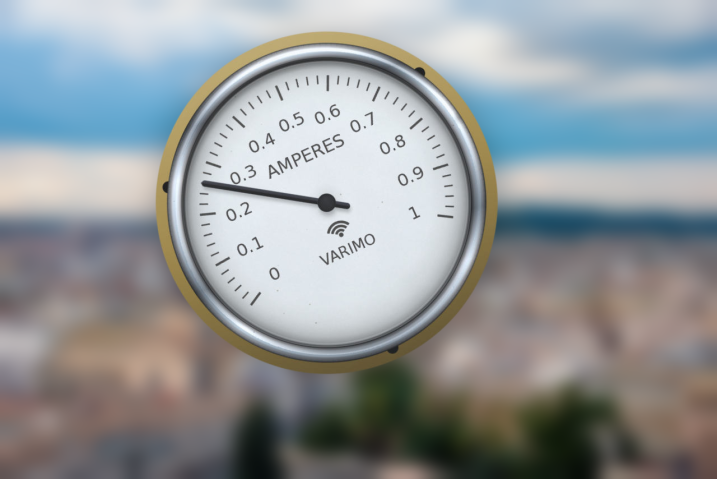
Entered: {"value": 0.26, "unit": "A"}
